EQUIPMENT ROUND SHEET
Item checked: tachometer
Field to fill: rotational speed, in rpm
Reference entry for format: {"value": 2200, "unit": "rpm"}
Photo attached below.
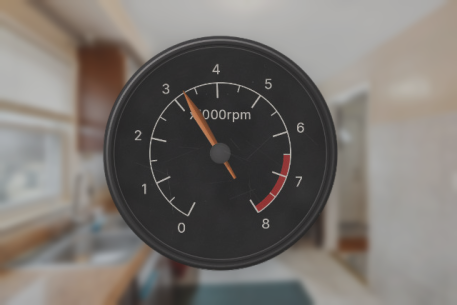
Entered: {"value": 3250, "unit": "rpm"}
